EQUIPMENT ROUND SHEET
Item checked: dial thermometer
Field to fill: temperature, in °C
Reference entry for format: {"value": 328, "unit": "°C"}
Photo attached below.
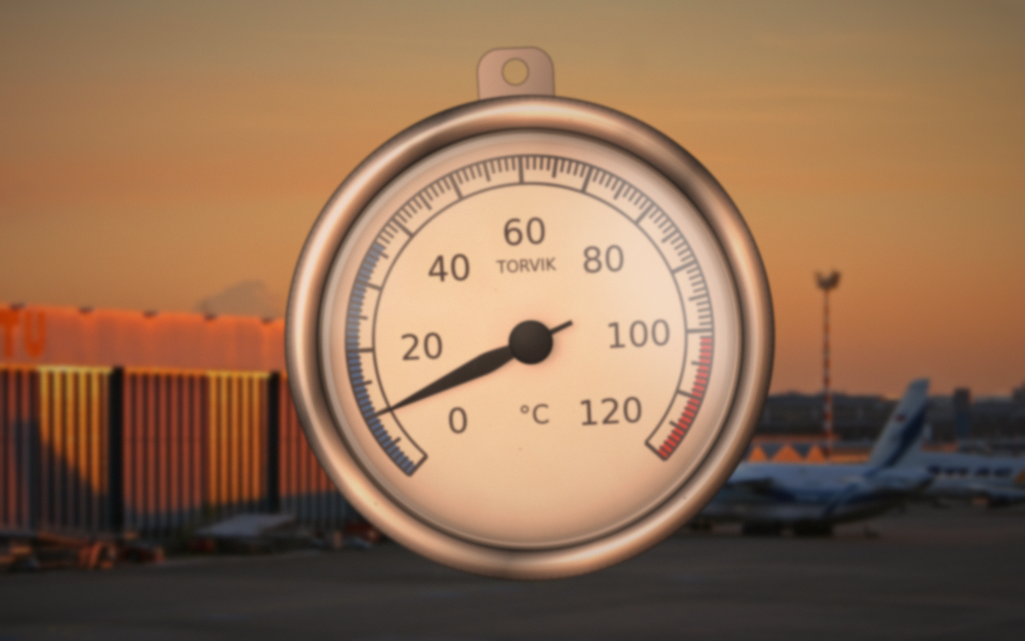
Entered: {"value": 10, "unit": "°C"}
